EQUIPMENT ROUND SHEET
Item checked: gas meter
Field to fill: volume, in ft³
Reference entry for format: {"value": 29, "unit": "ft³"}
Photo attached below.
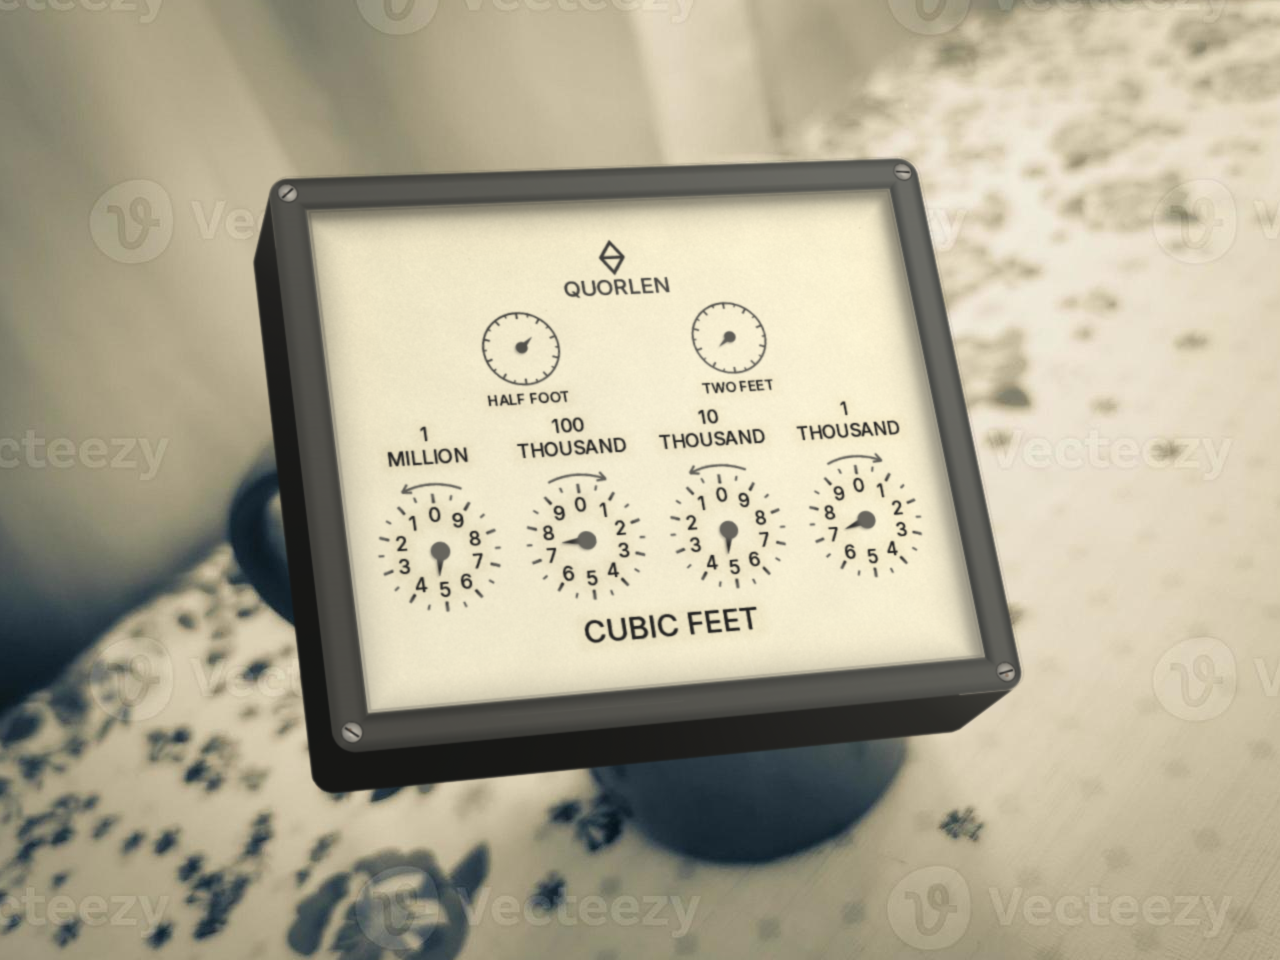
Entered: {"value": 474700, "unit": "ft³"}
